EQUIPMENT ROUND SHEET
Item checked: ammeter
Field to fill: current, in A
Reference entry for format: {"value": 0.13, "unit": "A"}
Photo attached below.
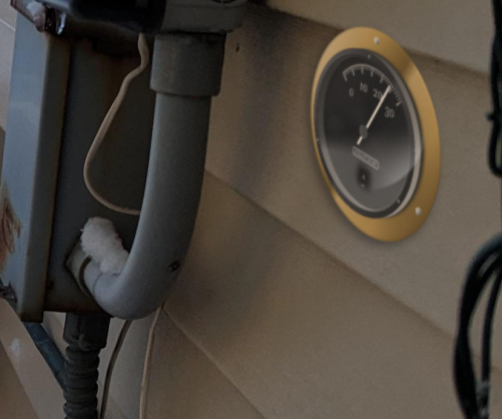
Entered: {"value": 25, "unit": "A"}
